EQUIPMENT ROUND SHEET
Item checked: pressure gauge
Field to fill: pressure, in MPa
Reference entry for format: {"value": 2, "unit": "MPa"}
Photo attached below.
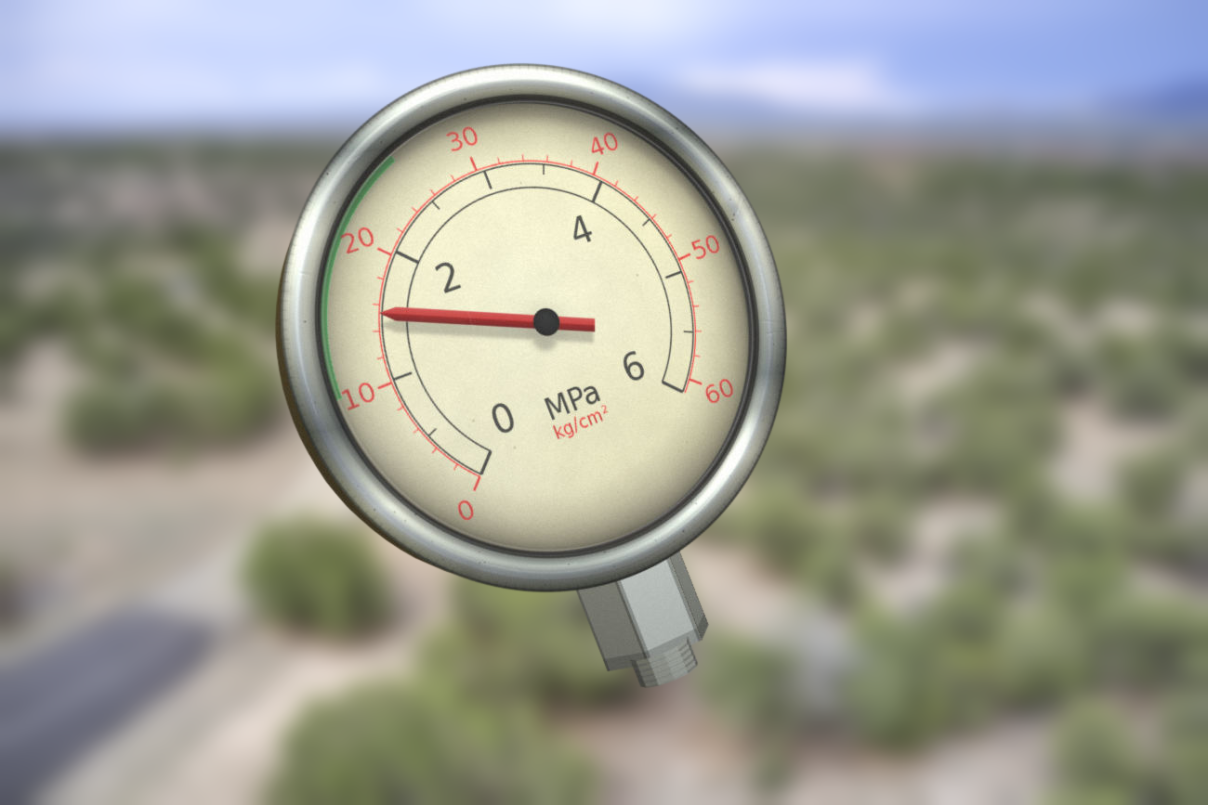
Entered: {"value": 1.5, "unit": "MPa"}
